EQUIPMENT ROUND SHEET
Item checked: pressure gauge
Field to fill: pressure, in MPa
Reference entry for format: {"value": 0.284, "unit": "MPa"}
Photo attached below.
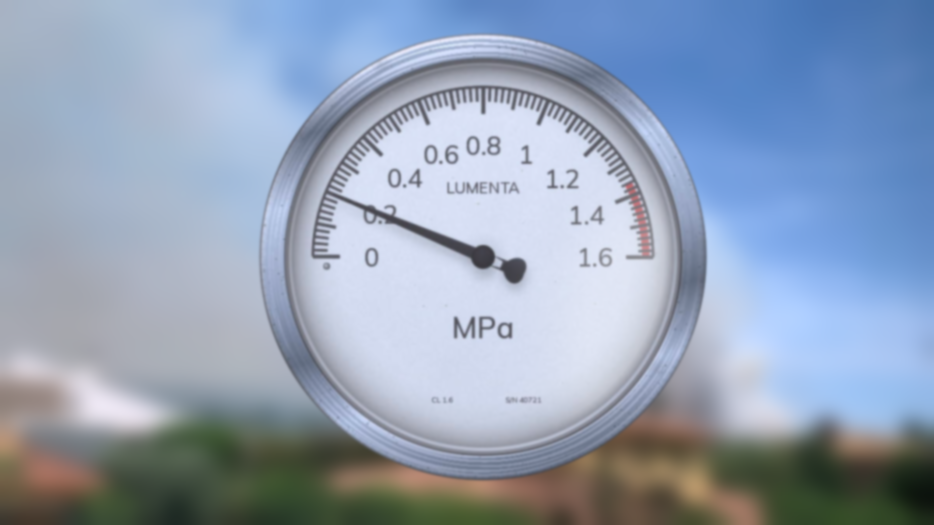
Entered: {"value": 0.2, "unit": "MPa"}
